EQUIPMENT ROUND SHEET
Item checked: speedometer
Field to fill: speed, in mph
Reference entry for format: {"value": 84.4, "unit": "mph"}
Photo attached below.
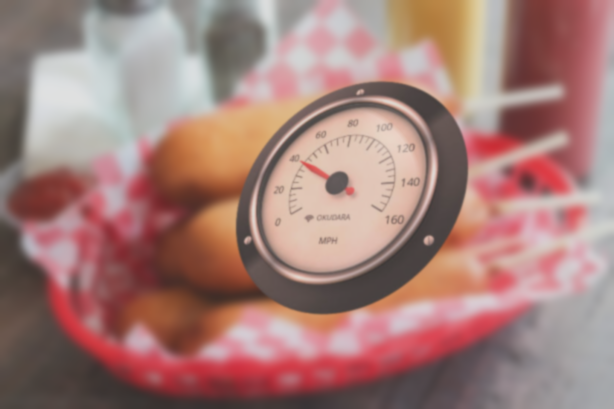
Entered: {"value": 40, "unit": "mph"}
